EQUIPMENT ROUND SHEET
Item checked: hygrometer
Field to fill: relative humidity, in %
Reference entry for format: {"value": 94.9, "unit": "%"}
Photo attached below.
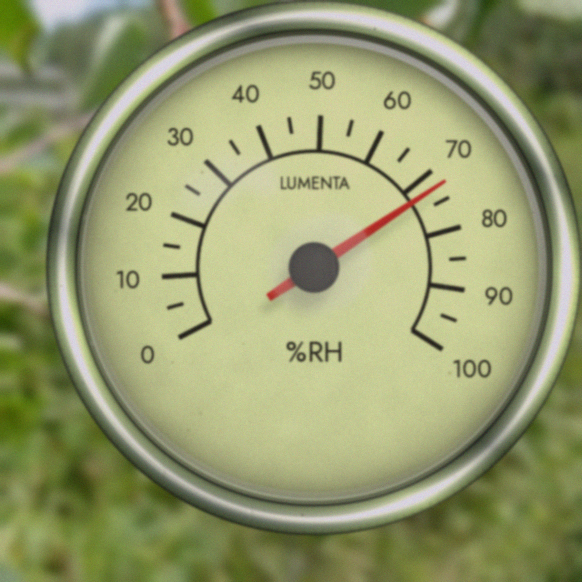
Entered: {"value": 72.5, "unit": "%"}
